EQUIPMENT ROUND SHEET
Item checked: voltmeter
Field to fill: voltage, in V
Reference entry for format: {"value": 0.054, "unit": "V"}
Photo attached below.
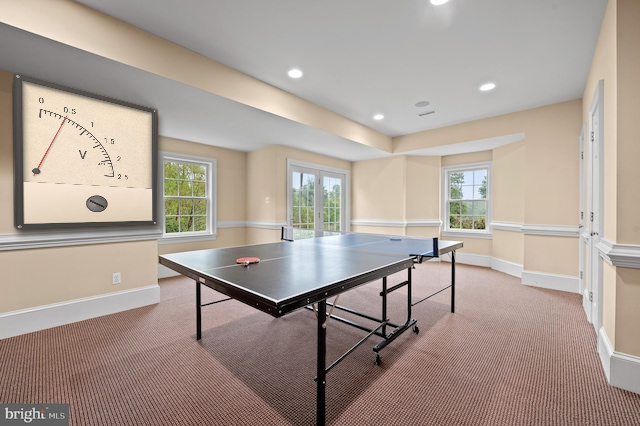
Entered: {"value": 0.5, "unit": "V"}
